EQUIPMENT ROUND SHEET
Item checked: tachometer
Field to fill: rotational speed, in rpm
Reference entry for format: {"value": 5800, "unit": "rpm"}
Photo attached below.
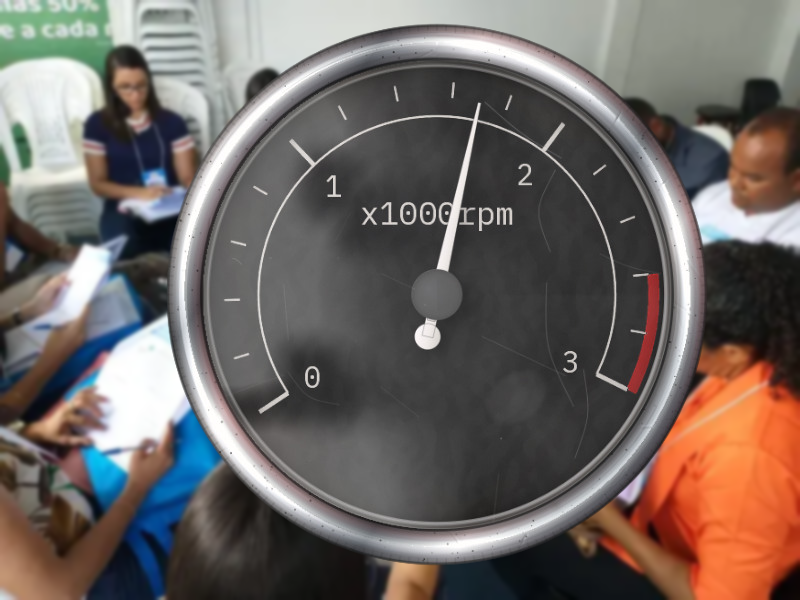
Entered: {"value": 1700, "unit": "rpm"}
